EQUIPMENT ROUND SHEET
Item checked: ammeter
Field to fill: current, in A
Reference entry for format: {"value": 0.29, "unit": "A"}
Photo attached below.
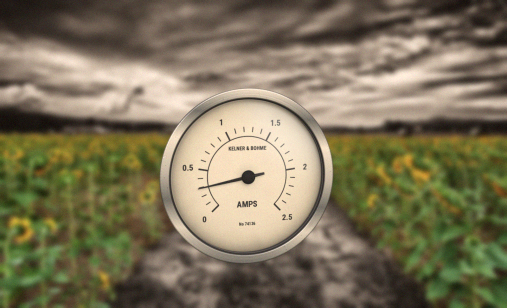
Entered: {"value": 0.3, "unit": "A"}
